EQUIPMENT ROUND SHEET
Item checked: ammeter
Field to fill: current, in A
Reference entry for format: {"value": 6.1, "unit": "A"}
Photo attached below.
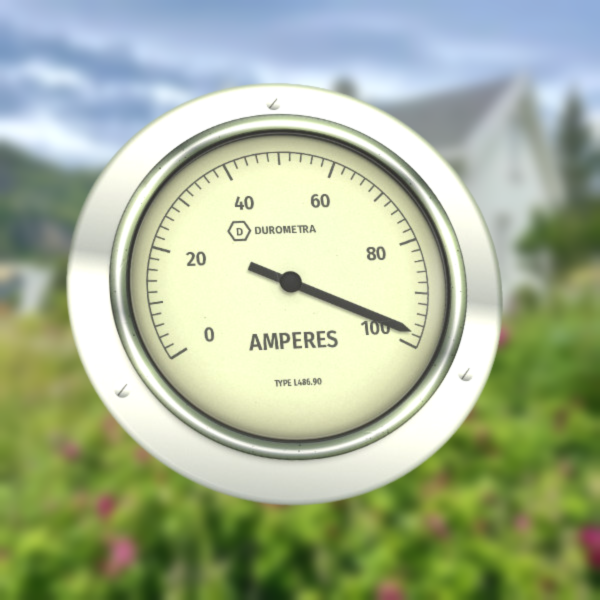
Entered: {"value": 98, "unit": "A"}
